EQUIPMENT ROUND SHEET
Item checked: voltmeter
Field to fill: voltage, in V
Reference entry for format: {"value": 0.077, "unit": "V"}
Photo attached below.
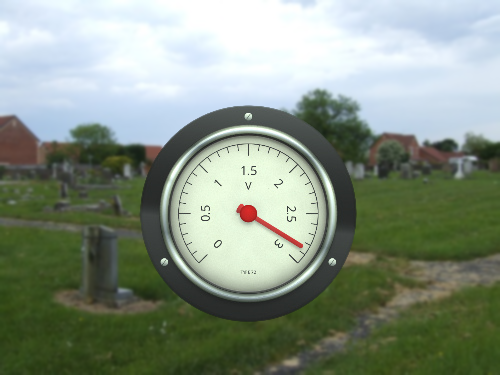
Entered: {"value": 2.85, "unit": "V"}
